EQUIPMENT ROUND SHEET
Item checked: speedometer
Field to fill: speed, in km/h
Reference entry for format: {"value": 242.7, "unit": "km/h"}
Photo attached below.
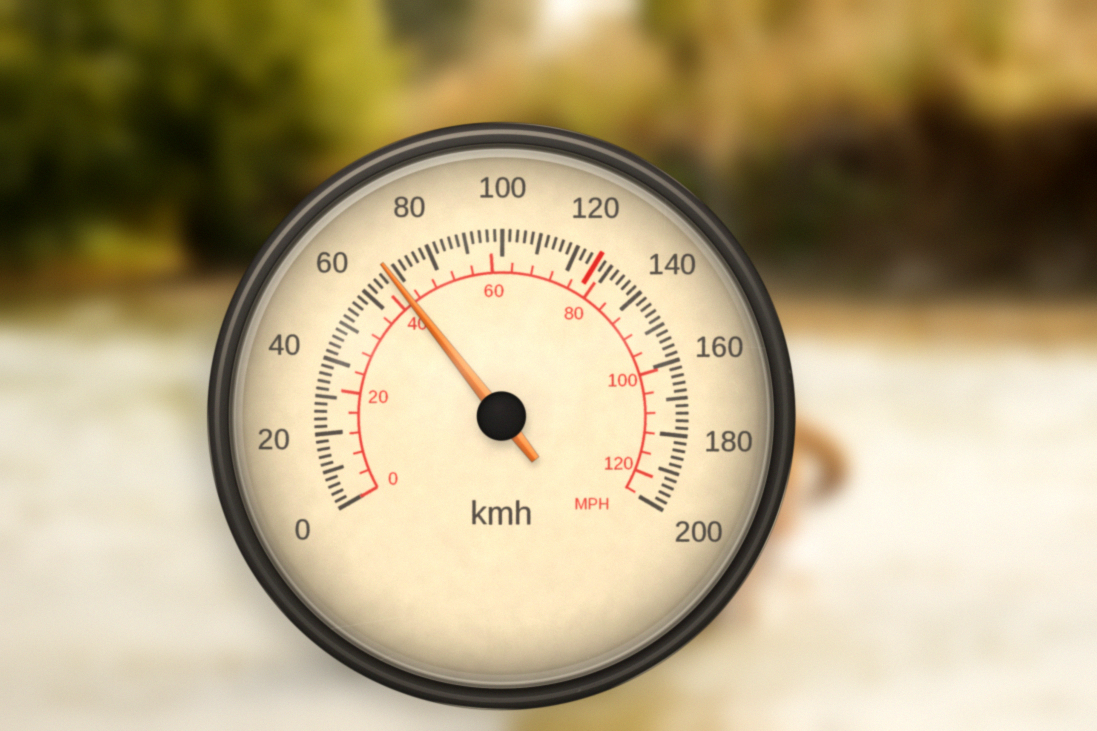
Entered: {"value": 68, "unit": "km/h"}
